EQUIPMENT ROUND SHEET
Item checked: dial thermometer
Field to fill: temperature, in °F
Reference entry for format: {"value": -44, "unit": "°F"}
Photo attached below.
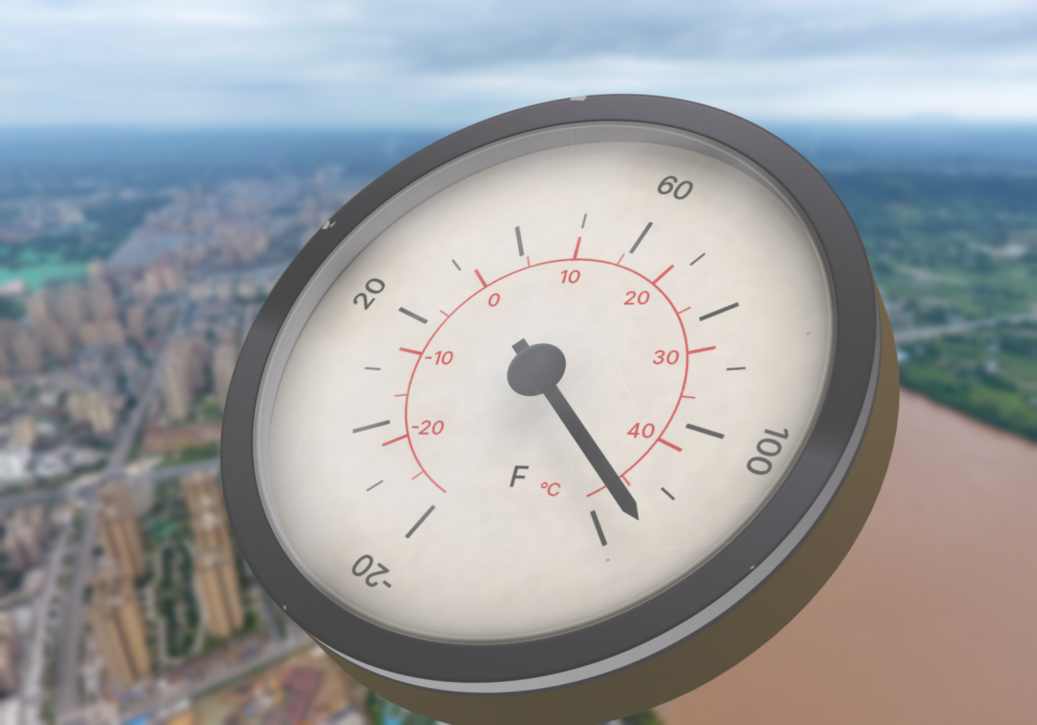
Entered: {"value": 115, "unit": "°F"}
